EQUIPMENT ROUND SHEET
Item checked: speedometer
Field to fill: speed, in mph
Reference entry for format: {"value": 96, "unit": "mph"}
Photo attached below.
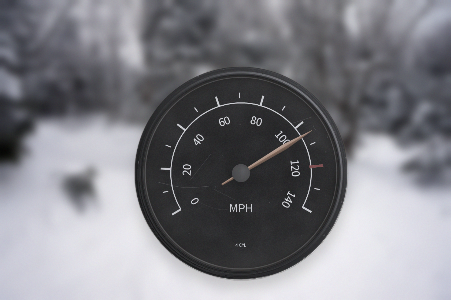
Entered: {"value": 105, "unit": "mph"}
